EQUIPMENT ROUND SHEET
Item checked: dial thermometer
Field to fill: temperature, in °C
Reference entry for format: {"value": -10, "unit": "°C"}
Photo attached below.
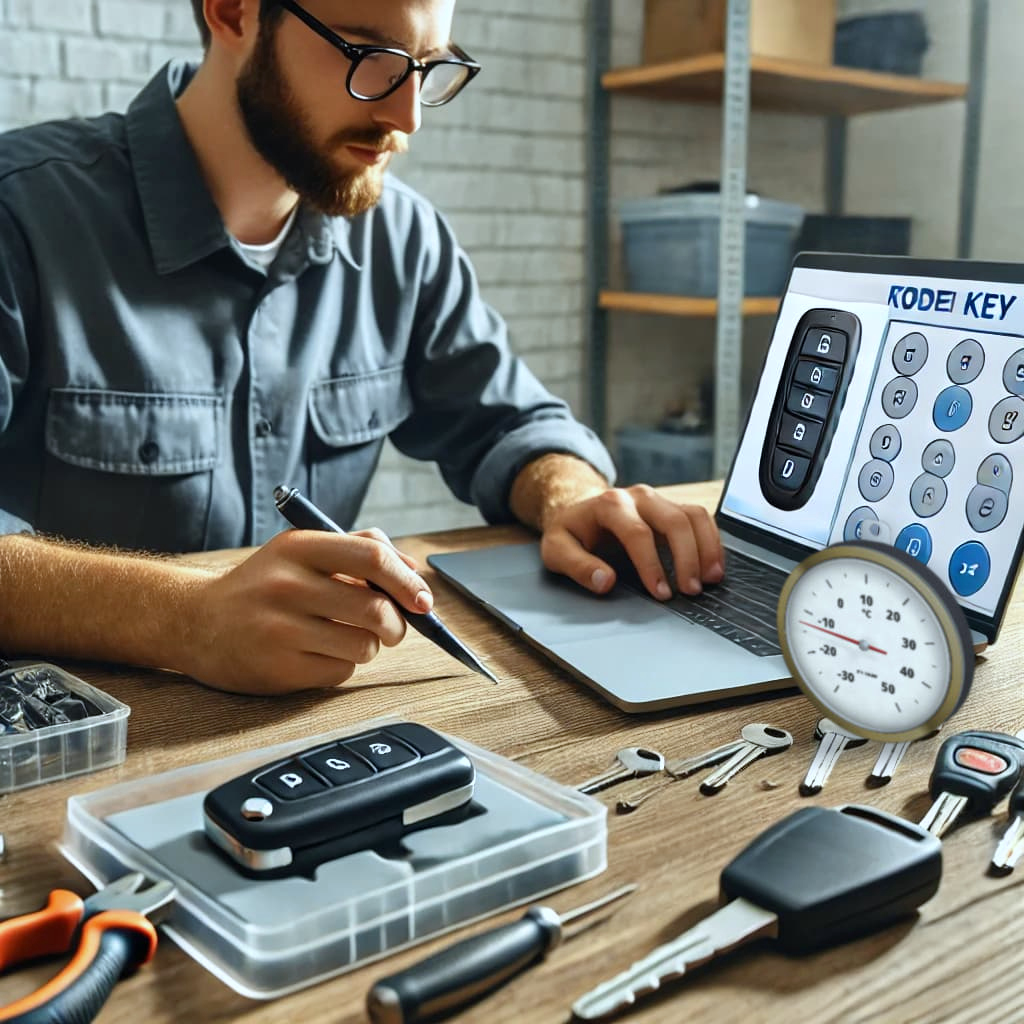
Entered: {"value": -12.5, "unit": "°C"}
